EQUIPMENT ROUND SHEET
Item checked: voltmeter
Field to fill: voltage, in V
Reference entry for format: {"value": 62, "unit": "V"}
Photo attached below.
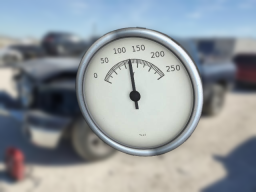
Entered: {"value": 125, "unit": "V"}
